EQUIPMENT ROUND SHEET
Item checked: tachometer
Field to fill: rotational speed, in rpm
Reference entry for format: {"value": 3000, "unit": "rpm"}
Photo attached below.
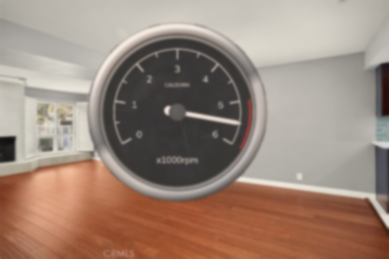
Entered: {"value": 5500, "unit": "rpm"}
